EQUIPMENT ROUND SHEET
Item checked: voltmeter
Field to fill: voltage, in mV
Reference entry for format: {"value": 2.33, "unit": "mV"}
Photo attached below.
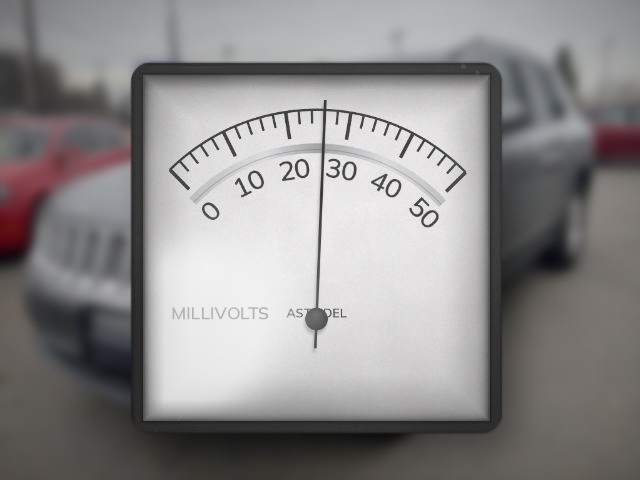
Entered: {"value": 26, "unit": "mV"}
